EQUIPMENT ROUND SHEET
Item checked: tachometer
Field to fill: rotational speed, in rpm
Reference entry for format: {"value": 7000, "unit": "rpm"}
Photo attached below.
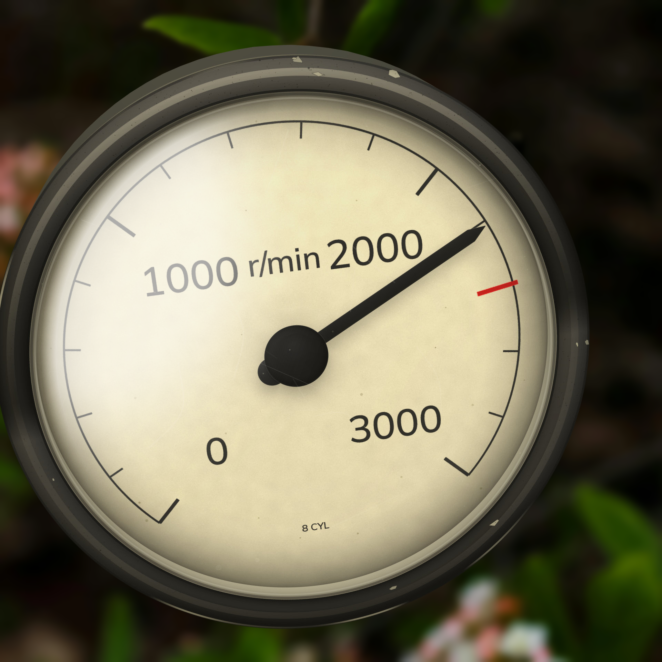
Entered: {"value": 2200, "unit": "rpm"}
